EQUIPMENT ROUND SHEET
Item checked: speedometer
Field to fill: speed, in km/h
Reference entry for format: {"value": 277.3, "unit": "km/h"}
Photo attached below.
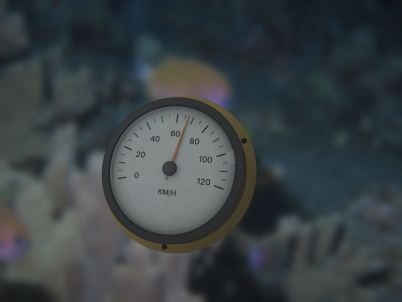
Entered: {"value": 67.5, "unit": "km/h"}
